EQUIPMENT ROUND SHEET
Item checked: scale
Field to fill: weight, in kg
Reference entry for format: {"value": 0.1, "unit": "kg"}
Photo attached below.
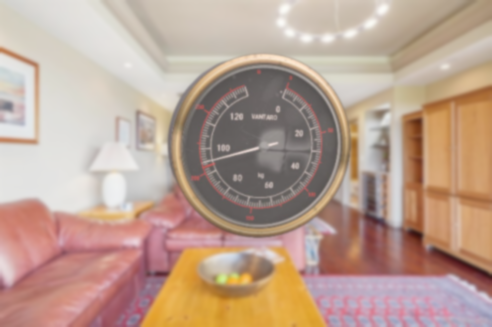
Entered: {"value": 95, "unit": "kg"}
